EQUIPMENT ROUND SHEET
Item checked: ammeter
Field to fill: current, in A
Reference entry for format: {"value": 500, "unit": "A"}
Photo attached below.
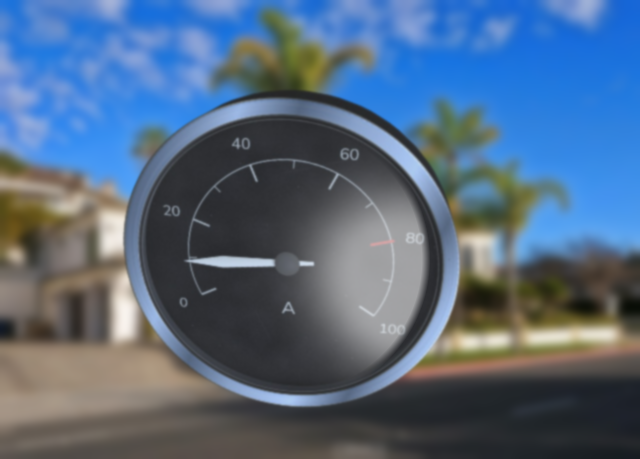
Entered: {"value": 10, "unit": "A"}
